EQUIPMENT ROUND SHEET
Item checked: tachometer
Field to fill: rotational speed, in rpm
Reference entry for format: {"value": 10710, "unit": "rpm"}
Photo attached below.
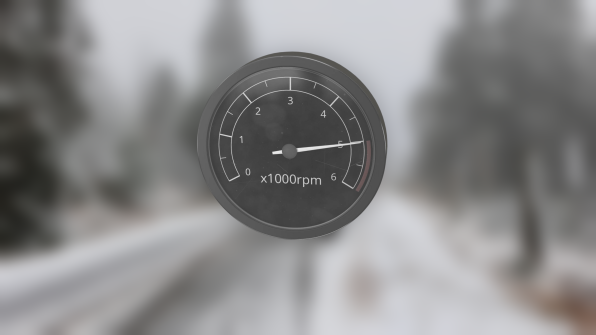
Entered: {"value": 5000, "unit": "rpm"}
